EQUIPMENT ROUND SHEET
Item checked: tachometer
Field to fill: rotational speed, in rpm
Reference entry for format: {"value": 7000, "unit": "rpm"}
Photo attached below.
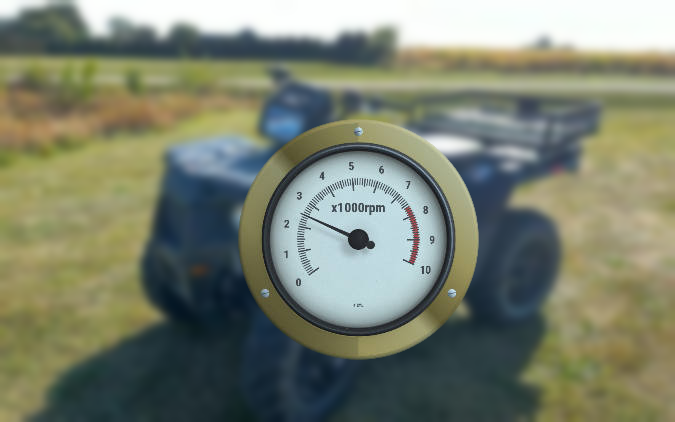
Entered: {"value": 2500, "unit": "rpm"}
